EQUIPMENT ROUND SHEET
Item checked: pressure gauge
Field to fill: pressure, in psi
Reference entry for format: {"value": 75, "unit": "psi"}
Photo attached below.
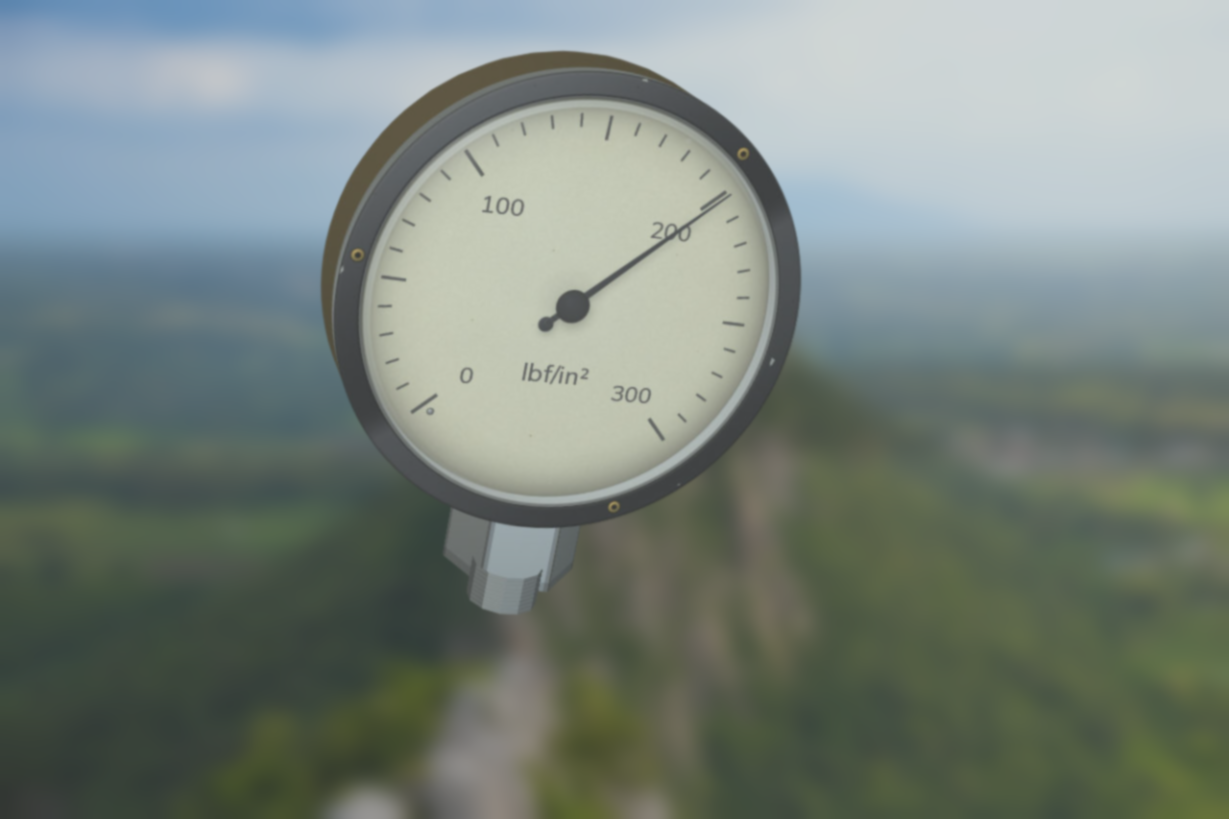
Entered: {"value": 200, "unit": "psi"}
